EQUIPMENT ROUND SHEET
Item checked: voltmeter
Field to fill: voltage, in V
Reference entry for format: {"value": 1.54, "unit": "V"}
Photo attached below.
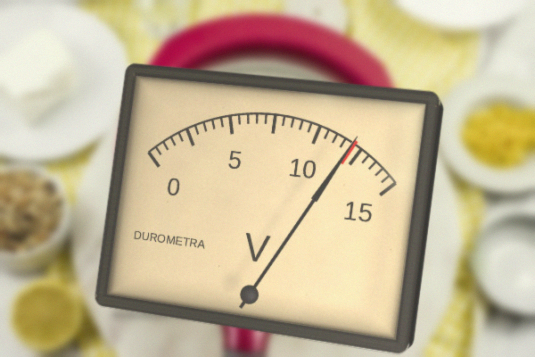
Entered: {"value": 12, "unit": "V"}
